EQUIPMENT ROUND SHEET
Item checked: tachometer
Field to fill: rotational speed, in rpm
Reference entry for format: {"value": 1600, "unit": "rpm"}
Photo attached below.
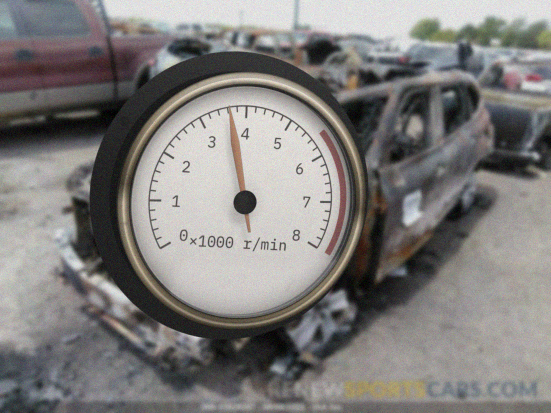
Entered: {"value": 3600, "unit": "rpm"}
